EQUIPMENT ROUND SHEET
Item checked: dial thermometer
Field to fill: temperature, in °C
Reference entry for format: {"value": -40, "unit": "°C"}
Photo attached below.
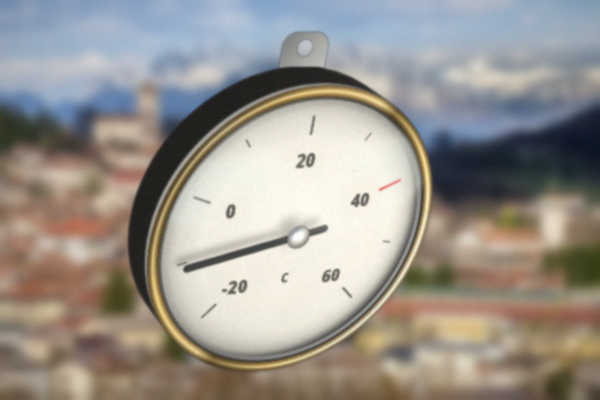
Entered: {"value": -10, "unit": "°C"}
